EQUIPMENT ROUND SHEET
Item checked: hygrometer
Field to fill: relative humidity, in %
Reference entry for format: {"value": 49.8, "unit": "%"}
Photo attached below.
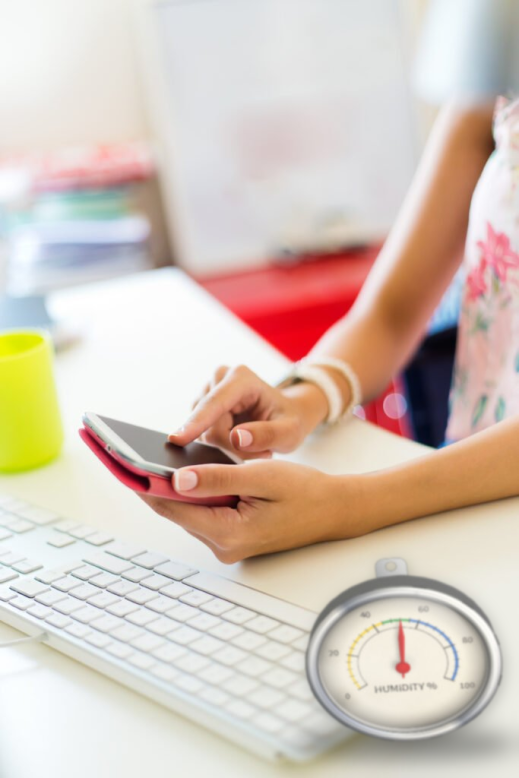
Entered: {"value": 52, "unit": "%"}
